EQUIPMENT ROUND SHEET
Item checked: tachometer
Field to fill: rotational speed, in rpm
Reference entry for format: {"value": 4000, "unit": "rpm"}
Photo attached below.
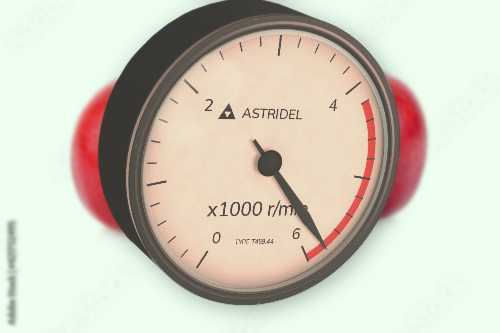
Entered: {"value": 5800, "unit": "rpm"}
